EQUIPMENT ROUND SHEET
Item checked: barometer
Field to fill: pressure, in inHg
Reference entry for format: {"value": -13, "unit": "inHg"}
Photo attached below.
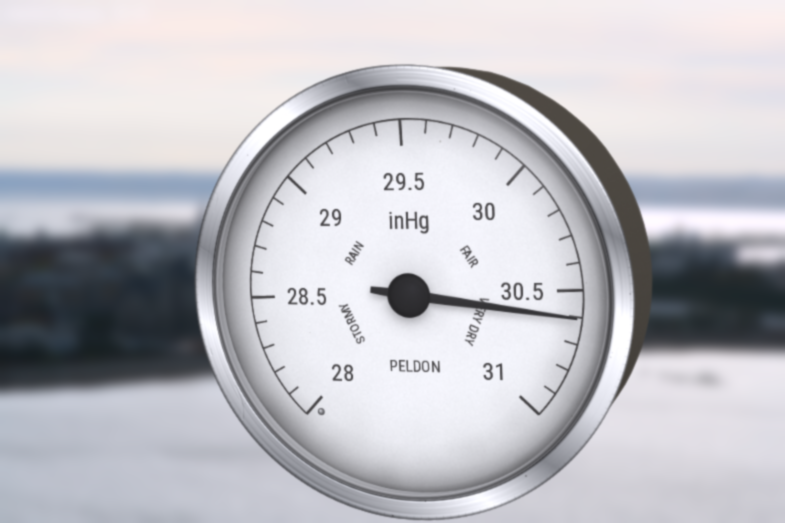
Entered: {"value": 30.6, "unit": "inHg"}
